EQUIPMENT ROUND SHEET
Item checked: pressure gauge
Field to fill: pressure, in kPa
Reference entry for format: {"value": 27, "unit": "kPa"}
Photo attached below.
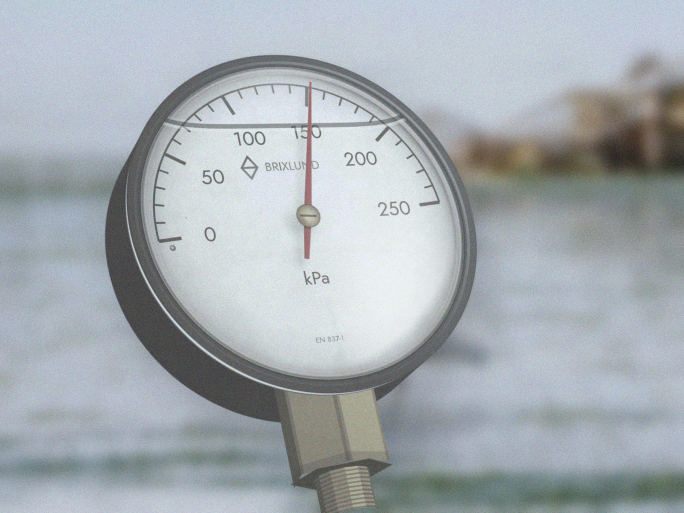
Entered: {"value": 150, "unit": "kPa"}
